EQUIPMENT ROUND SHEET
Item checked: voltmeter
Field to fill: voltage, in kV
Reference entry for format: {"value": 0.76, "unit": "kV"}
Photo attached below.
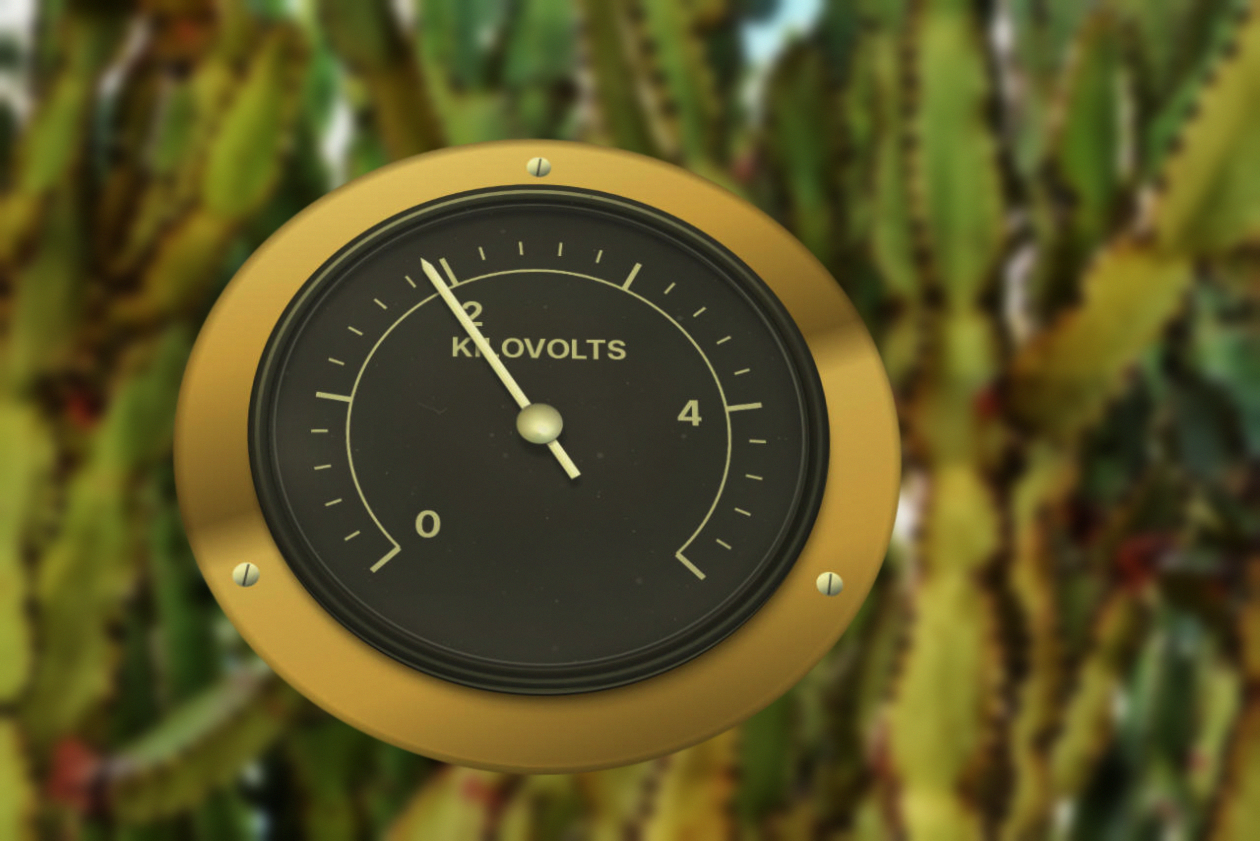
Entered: {"value": 1.9, "unit": "kV"}
